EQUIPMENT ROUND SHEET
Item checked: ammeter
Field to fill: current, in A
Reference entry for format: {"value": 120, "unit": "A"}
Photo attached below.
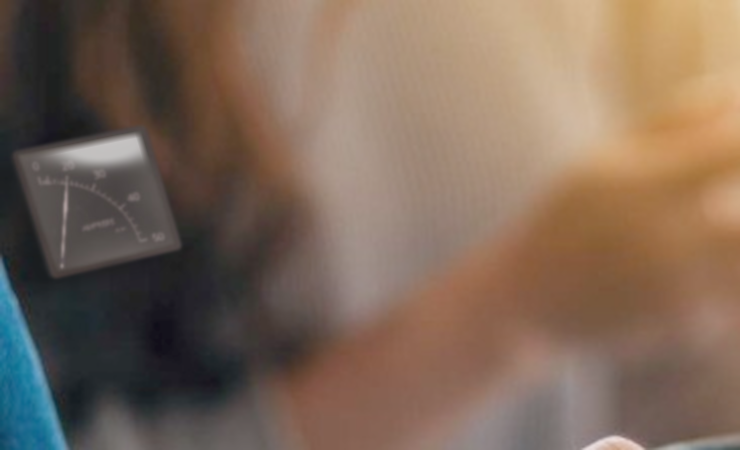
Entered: {"value": 20, "unit": "A"}
